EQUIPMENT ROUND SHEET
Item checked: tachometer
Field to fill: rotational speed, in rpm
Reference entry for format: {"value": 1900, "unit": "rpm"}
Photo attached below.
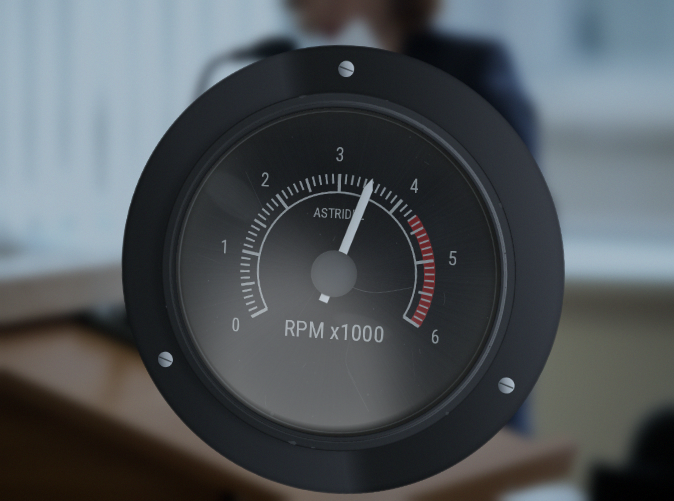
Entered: {"value": 3500, "unit": "rpm"}
